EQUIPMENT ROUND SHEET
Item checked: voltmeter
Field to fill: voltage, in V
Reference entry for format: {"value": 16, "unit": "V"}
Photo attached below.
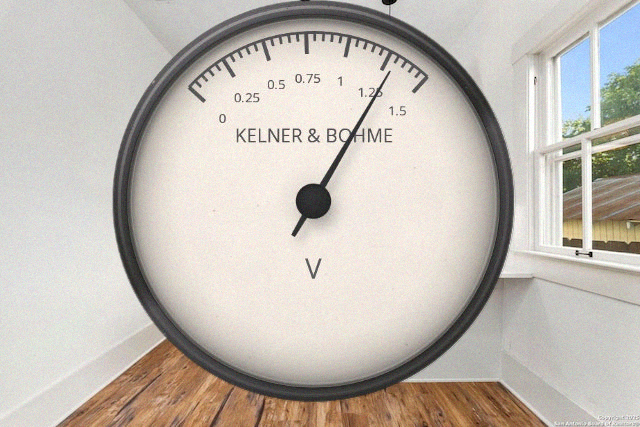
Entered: {"value": 1.3, "unit": "V"}
